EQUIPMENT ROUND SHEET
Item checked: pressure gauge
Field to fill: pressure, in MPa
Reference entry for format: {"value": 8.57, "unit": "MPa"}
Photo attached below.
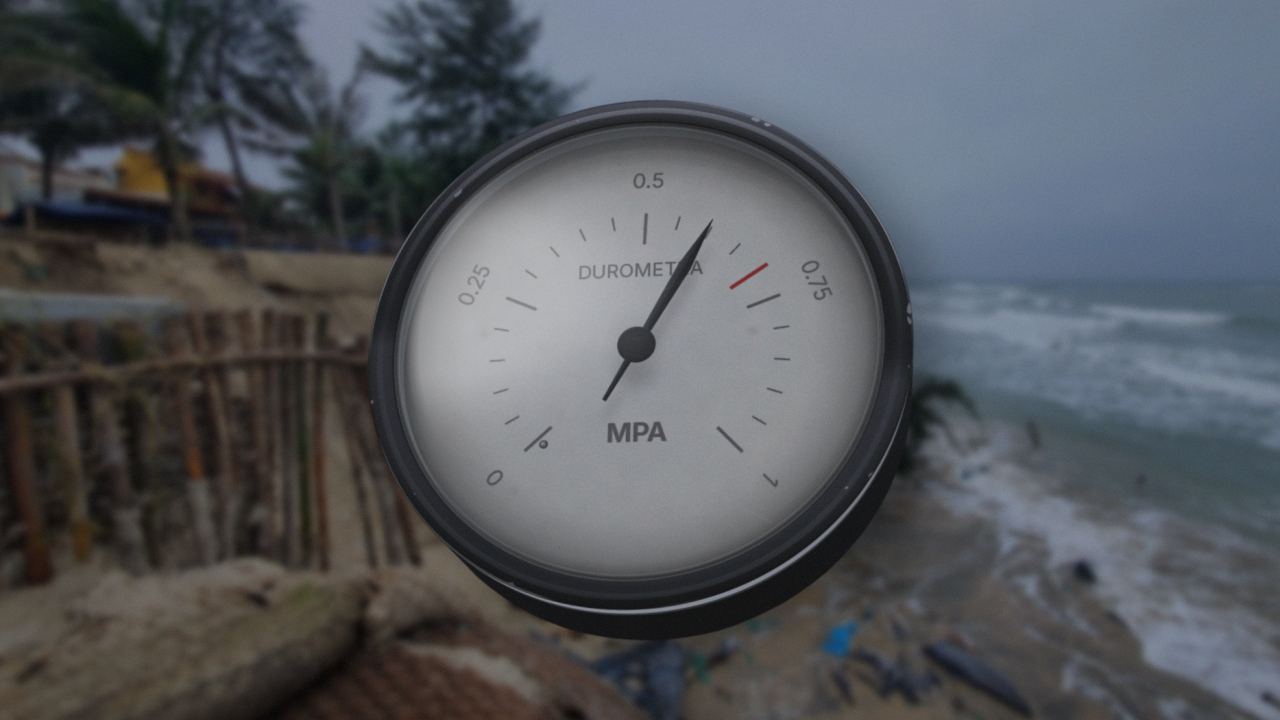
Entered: {"value": 0.6, "unit": "MPa"}
